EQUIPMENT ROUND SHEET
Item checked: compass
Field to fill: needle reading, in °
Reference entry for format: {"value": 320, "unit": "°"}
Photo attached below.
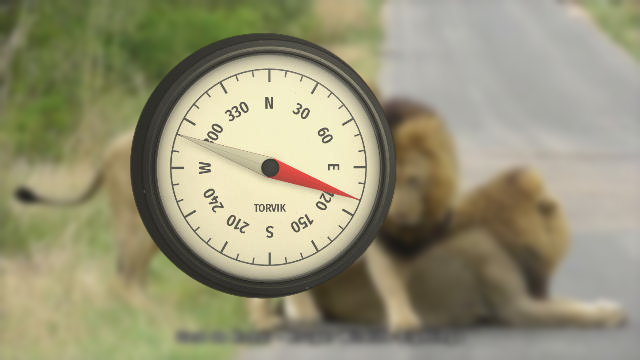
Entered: {"value": 110, "unit": "°"}
